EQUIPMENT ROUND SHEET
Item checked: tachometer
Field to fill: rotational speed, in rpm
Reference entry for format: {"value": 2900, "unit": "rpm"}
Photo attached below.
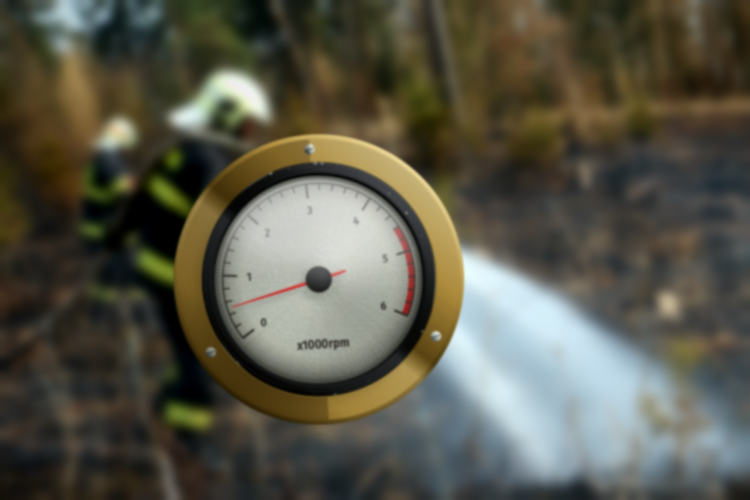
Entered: {"value": 500, "unit": "rpm"}
